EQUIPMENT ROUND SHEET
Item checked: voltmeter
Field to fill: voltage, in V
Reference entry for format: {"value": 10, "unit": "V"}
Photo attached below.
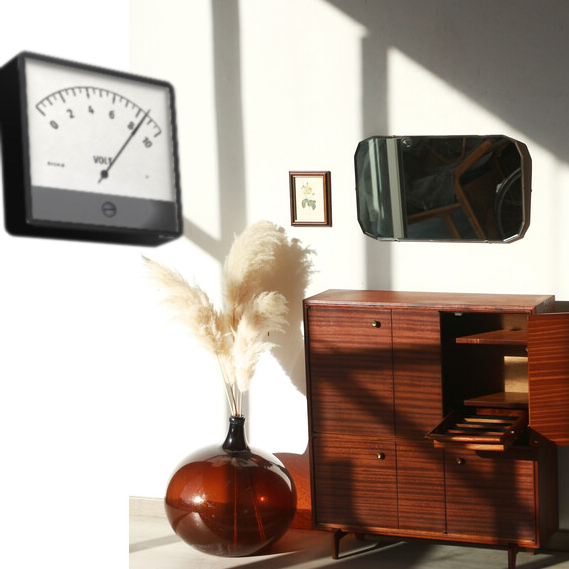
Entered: {"value": 8.5, "unit": "V"}
